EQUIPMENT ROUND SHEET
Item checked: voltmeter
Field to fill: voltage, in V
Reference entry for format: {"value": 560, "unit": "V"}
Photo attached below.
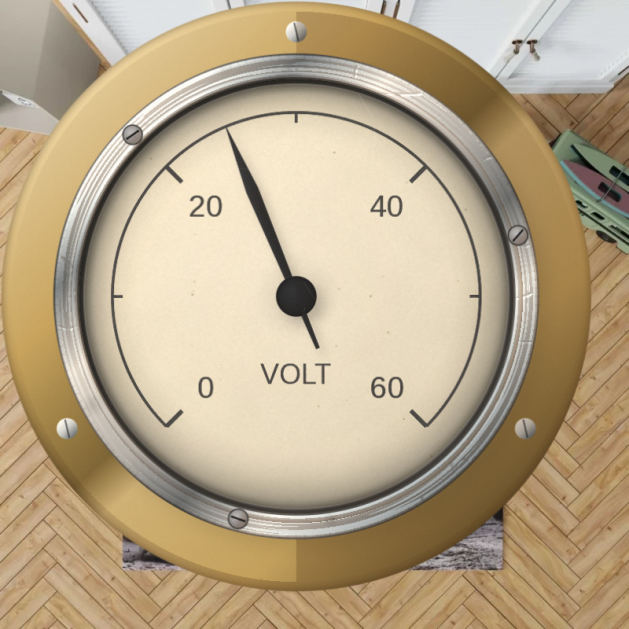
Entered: {"value": 25, "unit": "V"}
